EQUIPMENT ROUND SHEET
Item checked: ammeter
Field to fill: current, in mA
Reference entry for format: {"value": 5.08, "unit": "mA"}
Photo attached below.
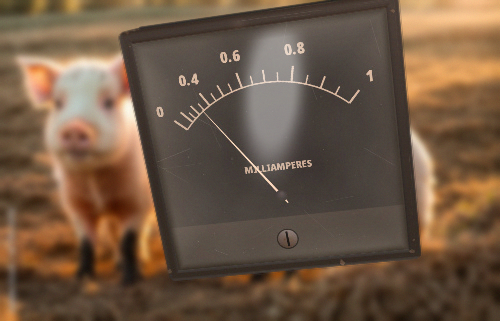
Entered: {"value": 0.35, "unit": "mA"}
